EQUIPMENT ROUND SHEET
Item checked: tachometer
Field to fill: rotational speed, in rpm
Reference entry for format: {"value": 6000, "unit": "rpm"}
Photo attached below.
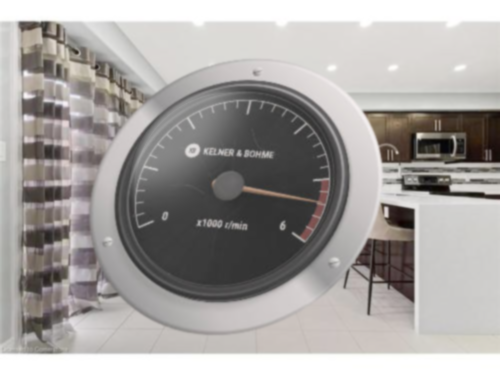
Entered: {"value": 5400, "unit": "rpm"}
